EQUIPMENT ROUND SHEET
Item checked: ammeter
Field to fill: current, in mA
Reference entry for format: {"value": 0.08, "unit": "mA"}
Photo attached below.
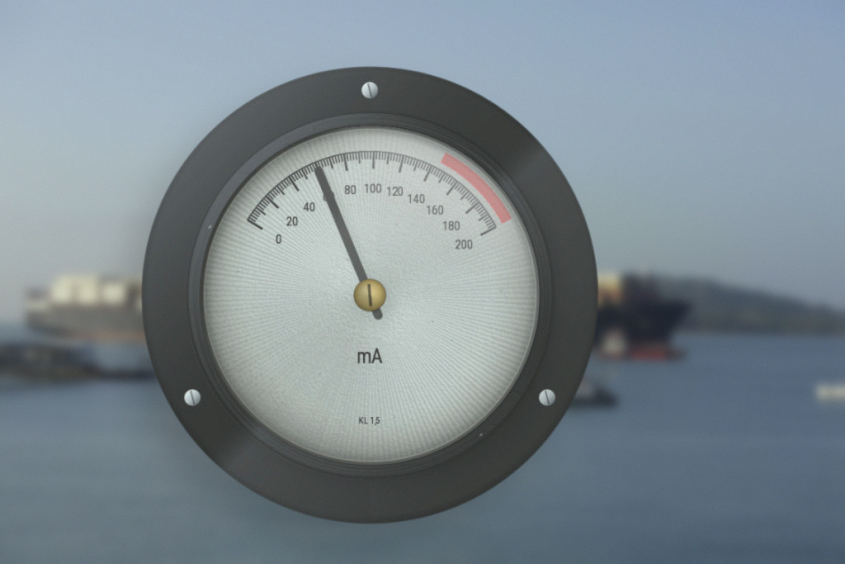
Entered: {"value": 60, "unit": "mA"}
